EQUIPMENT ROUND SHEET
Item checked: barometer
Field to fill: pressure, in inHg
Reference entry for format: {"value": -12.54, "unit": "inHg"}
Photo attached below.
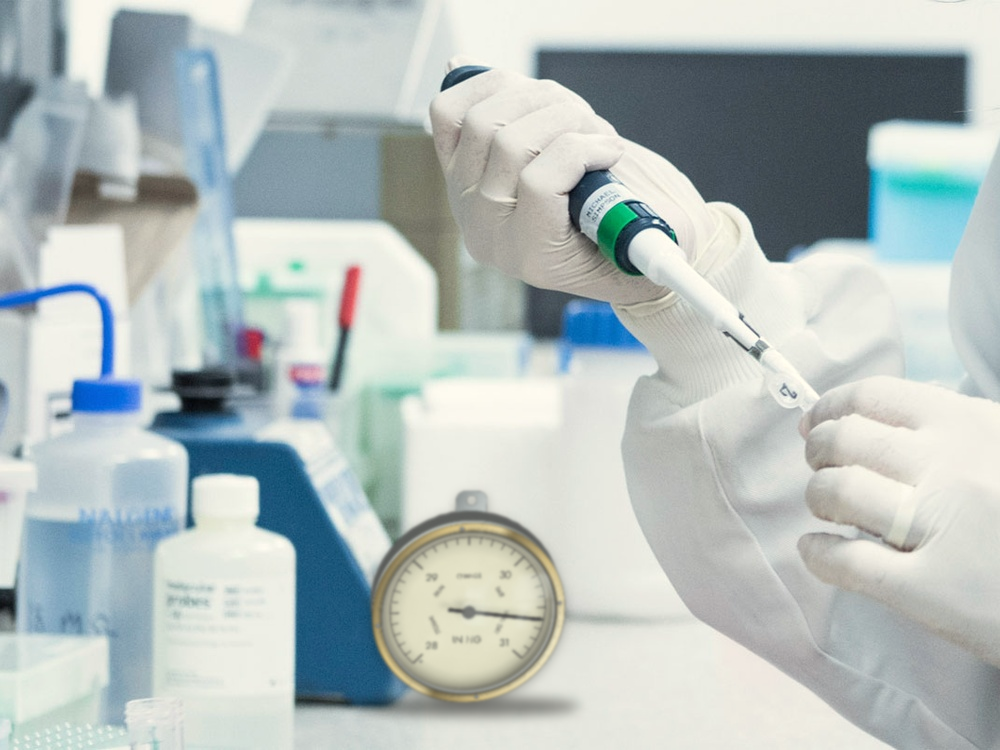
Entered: {"value": 30.6, "unit": "inHg"}
